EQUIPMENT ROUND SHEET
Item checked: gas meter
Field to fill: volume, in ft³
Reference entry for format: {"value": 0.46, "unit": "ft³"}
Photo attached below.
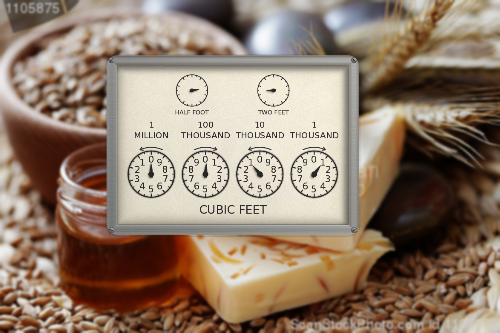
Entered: {"value": 1100, "unit": "ft³"}
